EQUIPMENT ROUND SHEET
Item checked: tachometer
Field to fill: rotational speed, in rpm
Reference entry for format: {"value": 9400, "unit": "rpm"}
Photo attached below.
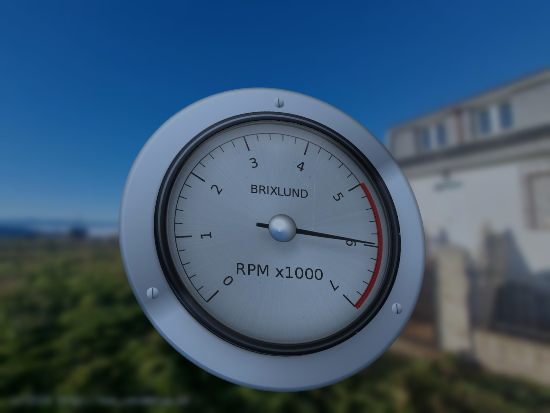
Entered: {"value": 6000, "unit": "rpm"}
